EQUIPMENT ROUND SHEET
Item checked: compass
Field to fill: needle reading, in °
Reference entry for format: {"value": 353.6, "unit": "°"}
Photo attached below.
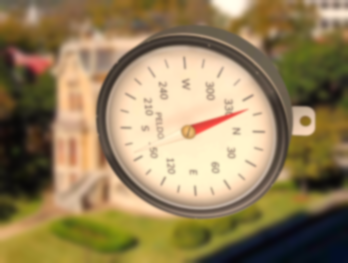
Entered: {"value": 337.5, "unit": "°"}
